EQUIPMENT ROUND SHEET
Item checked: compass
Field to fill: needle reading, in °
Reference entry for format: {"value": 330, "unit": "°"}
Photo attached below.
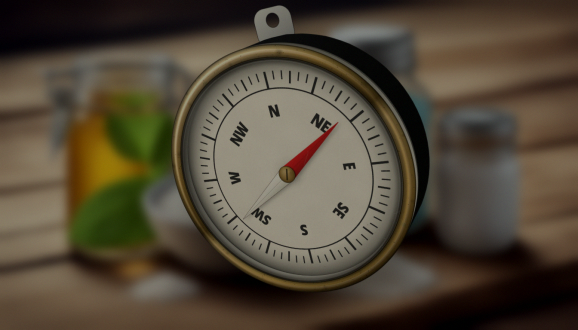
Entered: {"value": 55, "unit": "°"}
